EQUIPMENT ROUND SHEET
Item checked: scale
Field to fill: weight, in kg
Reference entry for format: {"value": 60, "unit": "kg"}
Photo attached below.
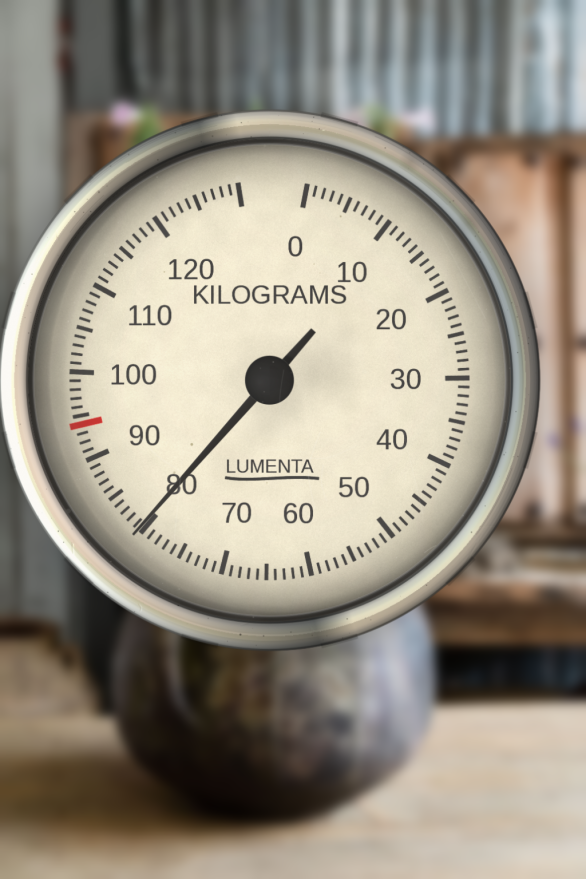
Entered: {"value": 80.5, "unit": "kg"}
